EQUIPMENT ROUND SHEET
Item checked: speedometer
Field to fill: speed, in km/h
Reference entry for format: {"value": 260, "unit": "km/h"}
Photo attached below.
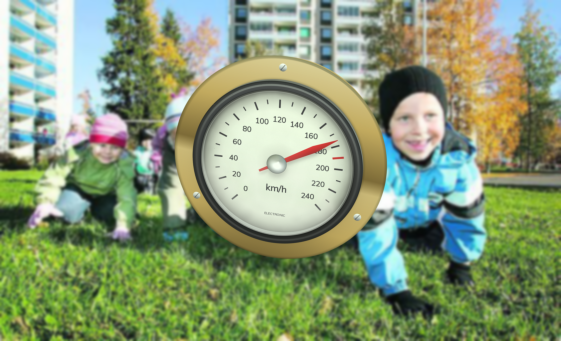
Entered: {"value": 175, "unit": "km/h"}
